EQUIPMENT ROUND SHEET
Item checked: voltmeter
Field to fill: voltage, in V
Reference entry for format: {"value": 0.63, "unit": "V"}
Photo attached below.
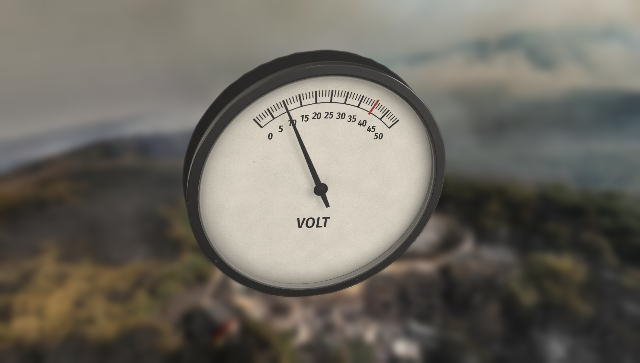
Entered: {"value": 10, "unit": "V"}
